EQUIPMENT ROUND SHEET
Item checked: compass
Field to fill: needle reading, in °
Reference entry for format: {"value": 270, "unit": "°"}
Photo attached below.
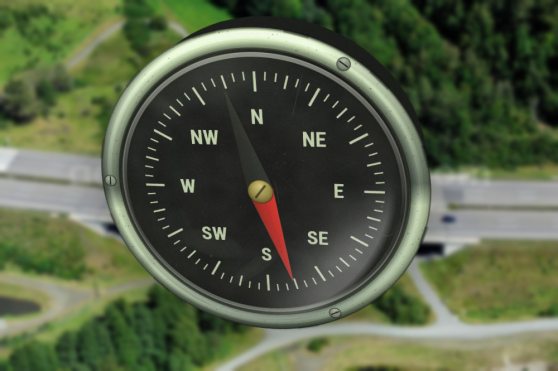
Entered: {"value": 165, "unit": "°"}
